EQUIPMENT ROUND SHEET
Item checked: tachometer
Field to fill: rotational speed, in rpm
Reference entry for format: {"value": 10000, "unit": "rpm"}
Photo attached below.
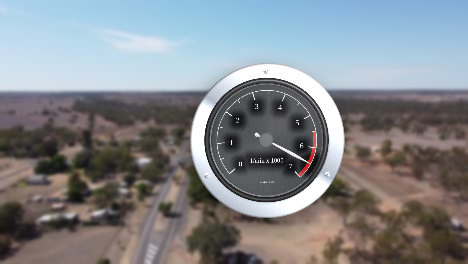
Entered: {"value": 6500, "unit": "rpm"}
